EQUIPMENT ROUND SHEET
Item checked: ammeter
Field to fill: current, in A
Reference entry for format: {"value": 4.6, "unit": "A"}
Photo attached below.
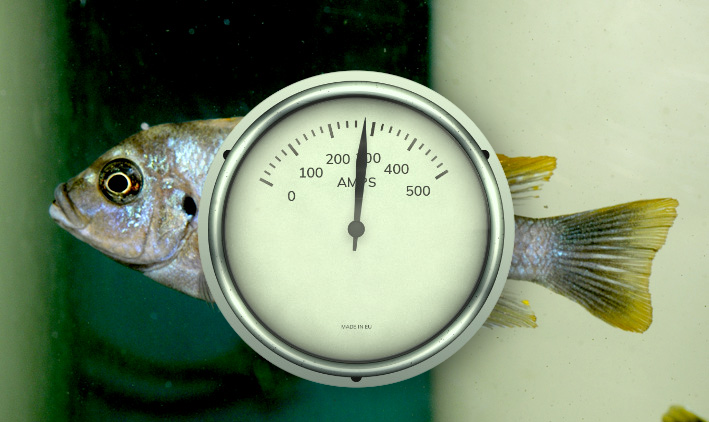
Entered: {"value": 280, "unit": "A"}
